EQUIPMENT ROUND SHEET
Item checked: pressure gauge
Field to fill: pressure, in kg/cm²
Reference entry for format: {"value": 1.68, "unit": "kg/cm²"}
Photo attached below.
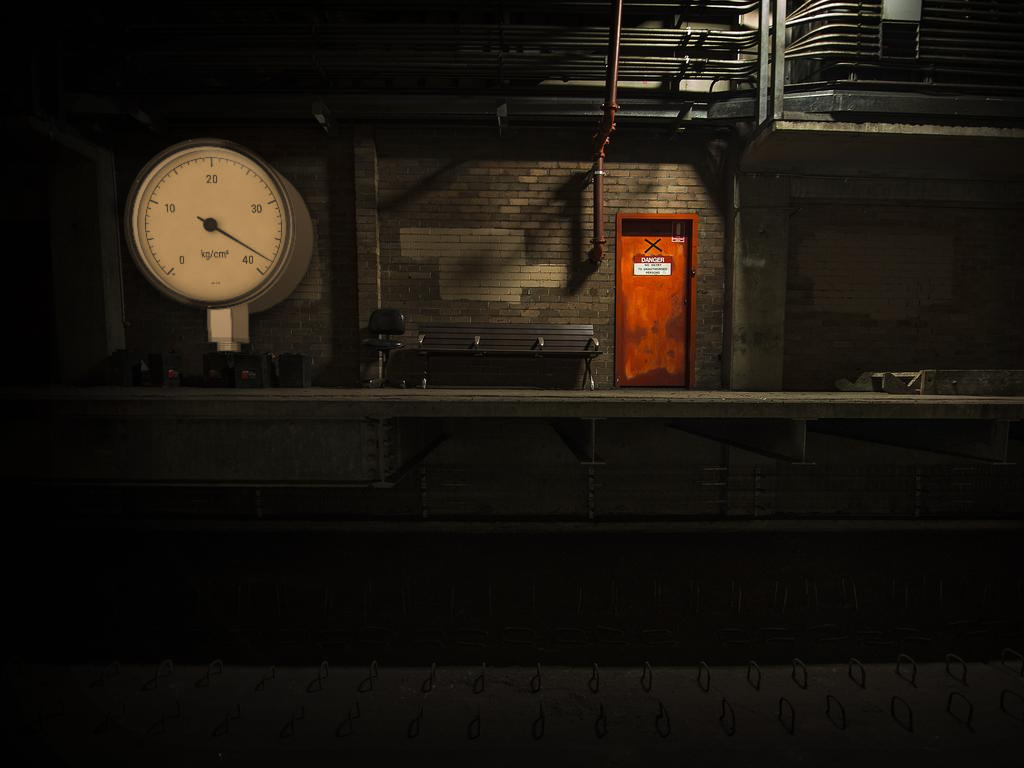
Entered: {"value": 38, "unit": "kg/cm²"}
